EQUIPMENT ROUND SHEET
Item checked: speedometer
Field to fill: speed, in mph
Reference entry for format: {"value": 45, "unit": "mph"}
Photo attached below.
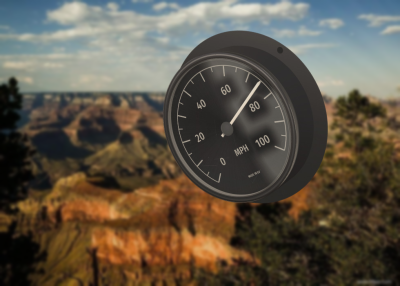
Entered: {"value": 75, "unit": "mph"}
